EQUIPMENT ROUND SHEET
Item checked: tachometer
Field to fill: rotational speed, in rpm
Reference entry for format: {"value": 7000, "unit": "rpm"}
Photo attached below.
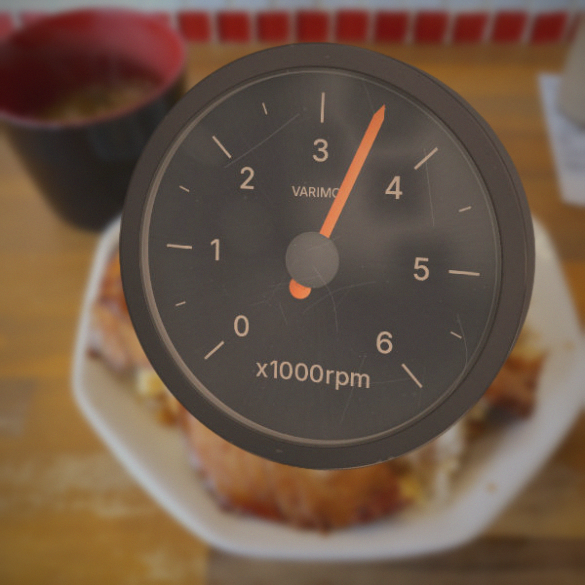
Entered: {"value": 3500, "unit": "rpm"}
